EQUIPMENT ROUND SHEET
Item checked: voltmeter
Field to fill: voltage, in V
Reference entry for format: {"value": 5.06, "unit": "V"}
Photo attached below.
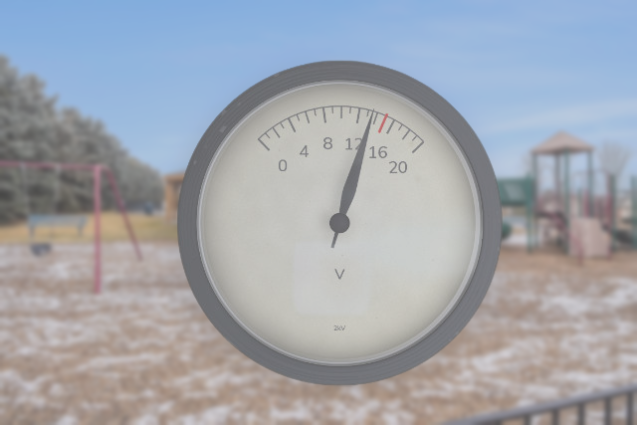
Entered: {"value": 13.5, "unit": "V"}
